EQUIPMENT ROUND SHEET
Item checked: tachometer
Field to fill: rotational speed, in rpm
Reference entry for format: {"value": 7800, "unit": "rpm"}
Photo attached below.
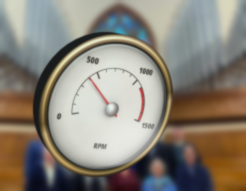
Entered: {"value": 400, "unit": "rpm"}
